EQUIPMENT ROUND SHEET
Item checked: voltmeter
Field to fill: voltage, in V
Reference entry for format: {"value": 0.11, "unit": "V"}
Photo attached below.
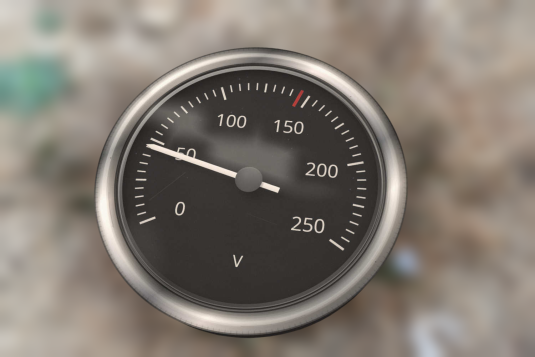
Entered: {"value": 45, "unit": "V"}
